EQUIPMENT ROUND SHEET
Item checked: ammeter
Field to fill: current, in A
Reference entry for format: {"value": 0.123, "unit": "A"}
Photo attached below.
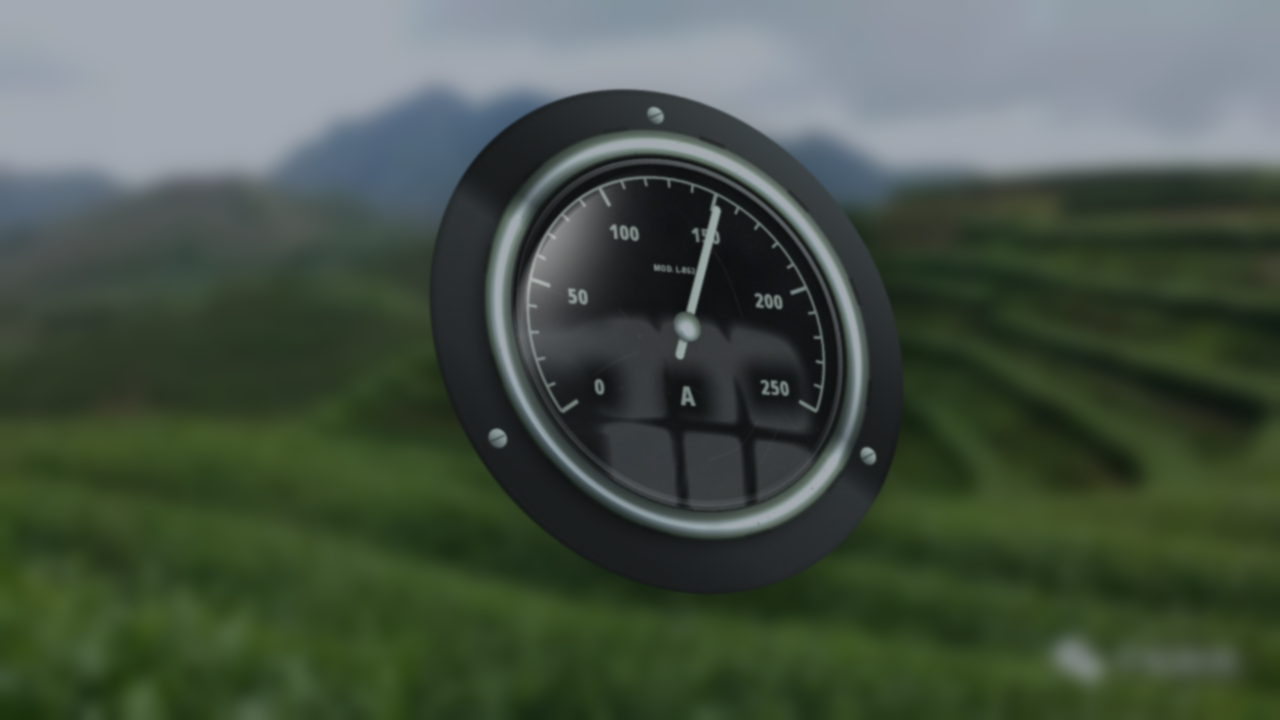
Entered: {"value": 150, "unit": "A"}
